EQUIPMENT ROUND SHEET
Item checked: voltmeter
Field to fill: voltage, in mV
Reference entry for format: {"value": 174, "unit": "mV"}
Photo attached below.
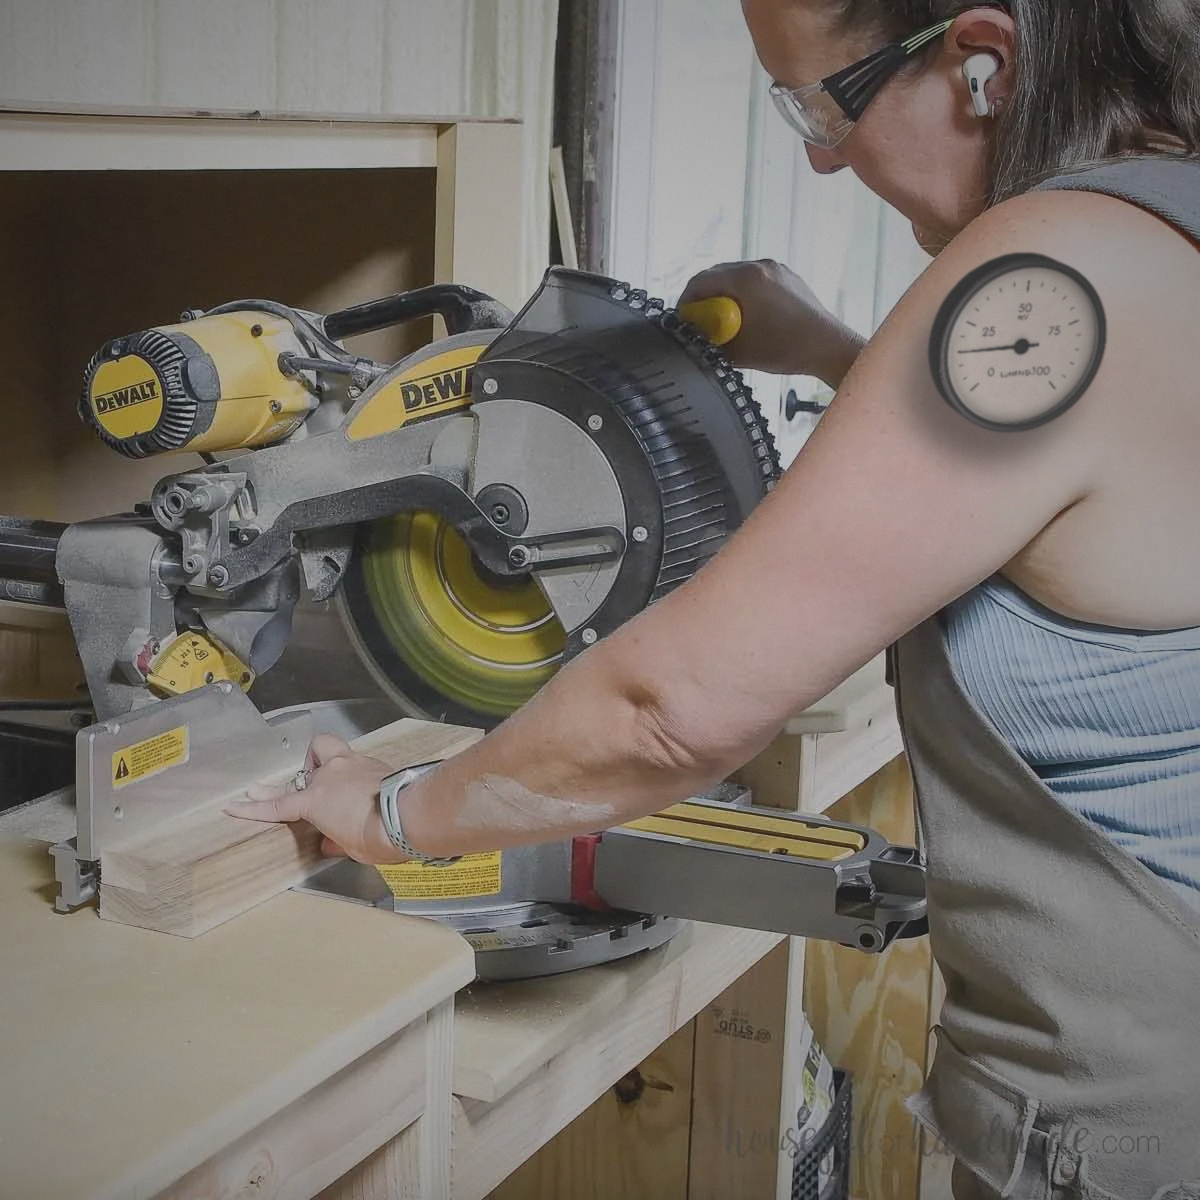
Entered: {"value": 15, "unit": "mV"}
